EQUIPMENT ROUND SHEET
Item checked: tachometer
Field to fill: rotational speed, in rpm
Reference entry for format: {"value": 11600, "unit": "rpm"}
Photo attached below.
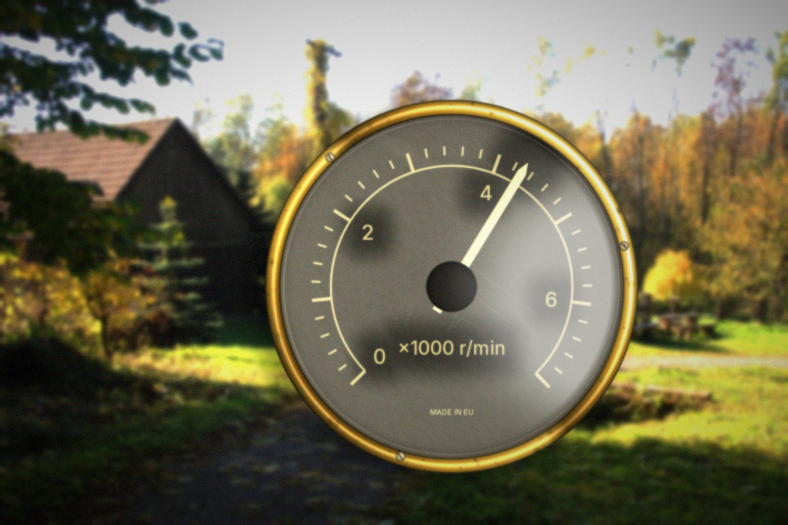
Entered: {"value": 4300, "unit": "rpm"}
